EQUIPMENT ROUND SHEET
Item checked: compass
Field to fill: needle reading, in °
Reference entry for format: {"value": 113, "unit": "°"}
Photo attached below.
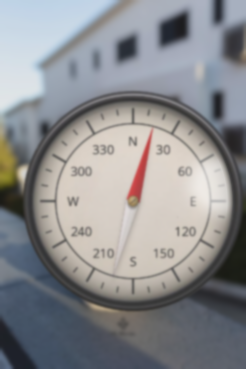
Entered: {"value": 15, "unit": "°"}
